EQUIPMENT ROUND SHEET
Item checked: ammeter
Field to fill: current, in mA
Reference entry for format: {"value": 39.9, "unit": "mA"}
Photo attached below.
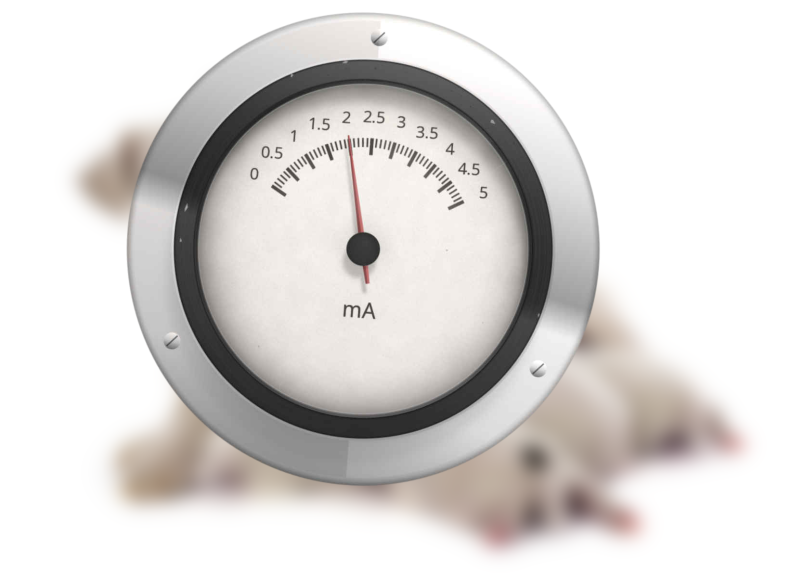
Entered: {"value": 2, "unit": "mA"}
